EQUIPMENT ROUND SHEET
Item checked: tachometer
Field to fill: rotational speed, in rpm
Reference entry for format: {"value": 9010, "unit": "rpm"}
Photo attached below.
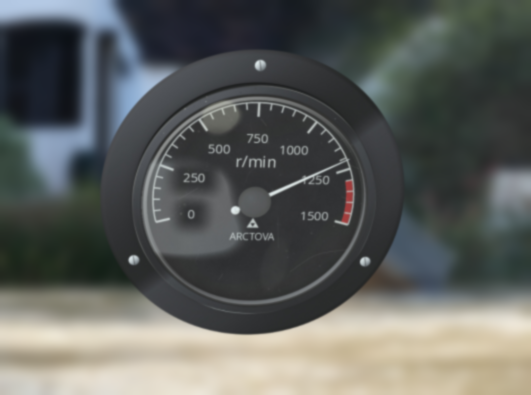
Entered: {"value": 1200, "unit": "rpm"}
